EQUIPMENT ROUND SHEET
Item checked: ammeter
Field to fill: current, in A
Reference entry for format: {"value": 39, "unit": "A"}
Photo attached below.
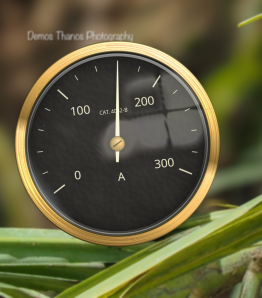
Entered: {"value": 160, "unit": "A"}
